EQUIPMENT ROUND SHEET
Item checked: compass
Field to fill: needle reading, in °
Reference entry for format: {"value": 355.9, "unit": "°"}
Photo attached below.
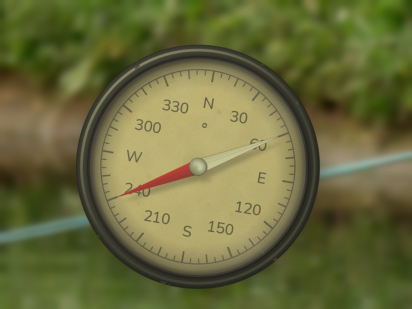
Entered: {"value": 240, "unit": "°"}
